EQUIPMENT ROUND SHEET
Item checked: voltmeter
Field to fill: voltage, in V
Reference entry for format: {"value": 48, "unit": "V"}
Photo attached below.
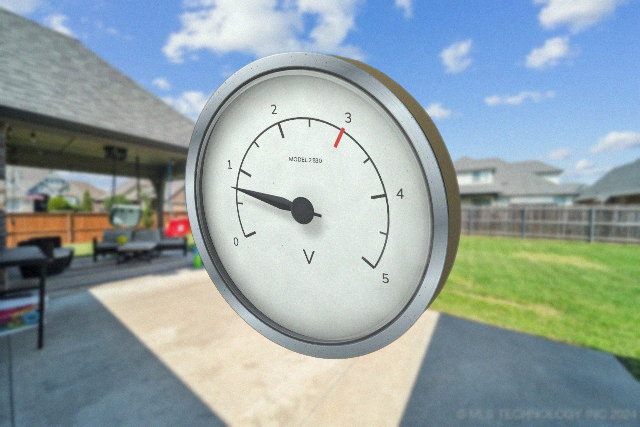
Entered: {"value": 0.75, "unit": "V"}
